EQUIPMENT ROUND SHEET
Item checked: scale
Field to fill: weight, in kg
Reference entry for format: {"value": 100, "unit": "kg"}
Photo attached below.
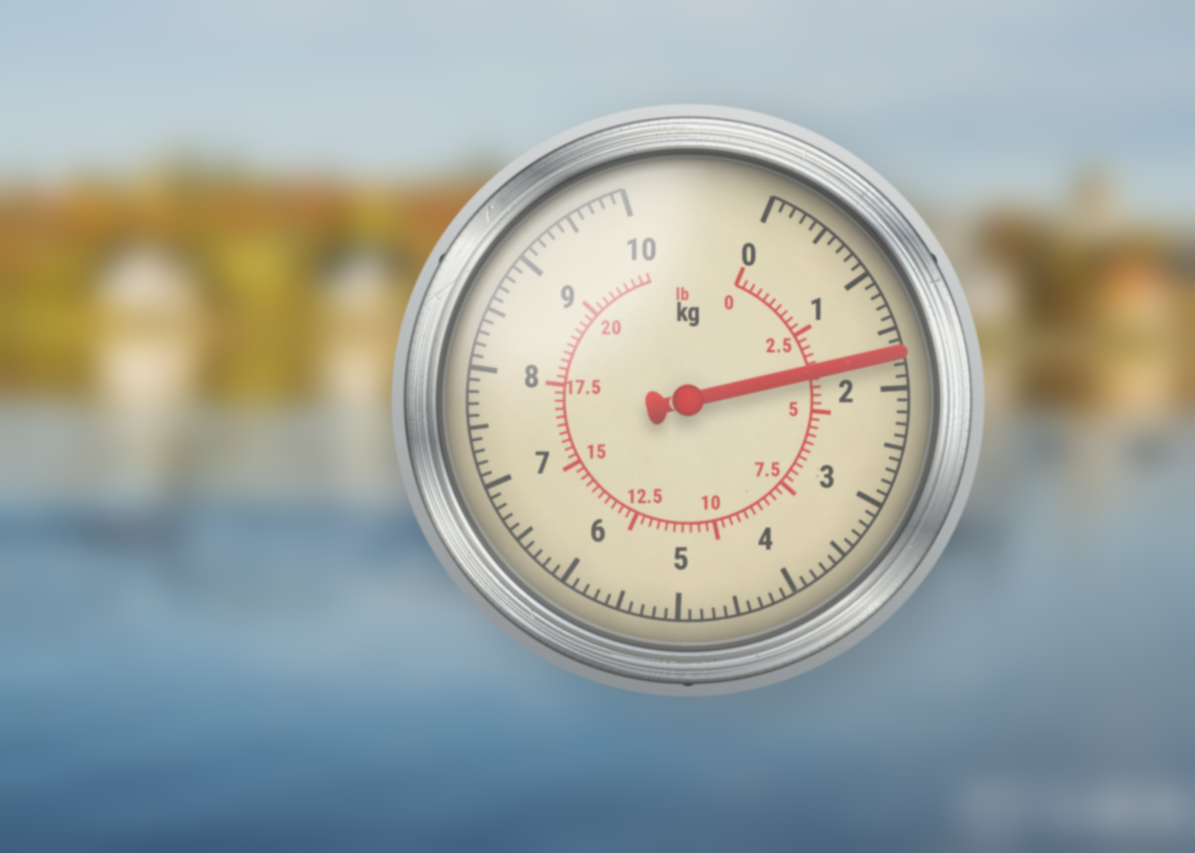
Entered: {"value": 1.7, "unit": "kg"}
